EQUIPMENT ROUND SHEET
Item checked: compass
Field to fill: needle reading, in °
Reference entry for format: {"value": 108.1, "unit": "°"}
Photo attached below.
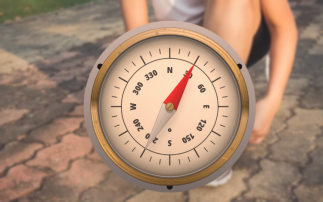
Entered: {"value": 30, "unit": "°"}
